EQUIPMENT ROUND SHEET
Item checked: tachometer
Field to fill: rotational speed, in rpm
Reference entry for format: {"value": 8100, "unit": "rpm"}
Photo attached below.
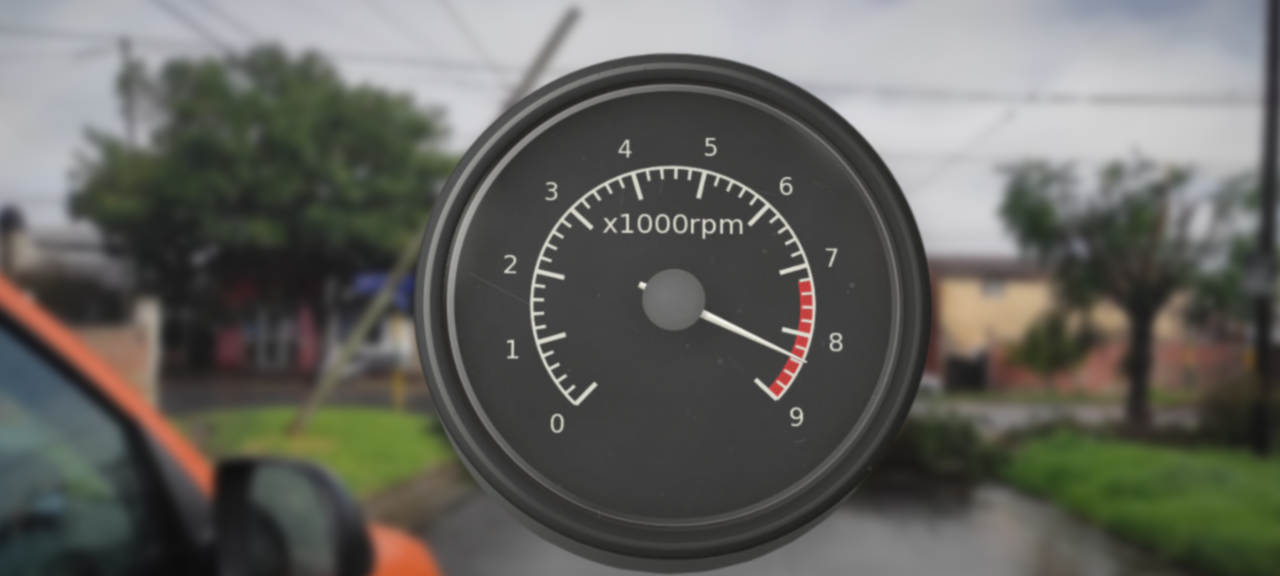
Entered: {"value": 8400, "unit": "rpm"}
